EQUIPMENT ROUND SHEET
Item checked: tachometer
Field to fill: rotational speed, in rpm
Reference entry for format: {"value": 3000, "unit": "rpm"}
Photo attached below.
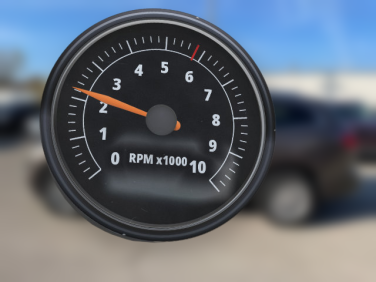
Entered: {"value": 2200, "unit": "rpm"}
